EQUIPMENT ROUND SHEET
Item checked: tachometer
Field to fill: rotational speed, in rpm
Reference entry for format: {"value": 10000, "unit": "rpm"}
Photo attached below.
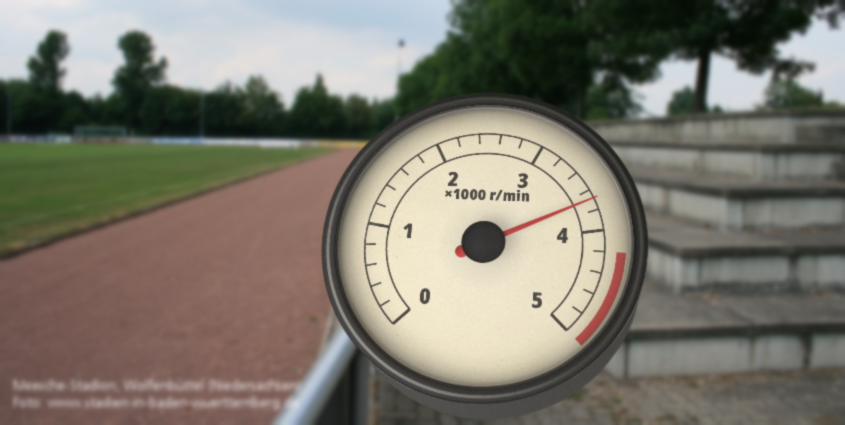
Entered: {"value": 3700, "unit": "rpm"}
